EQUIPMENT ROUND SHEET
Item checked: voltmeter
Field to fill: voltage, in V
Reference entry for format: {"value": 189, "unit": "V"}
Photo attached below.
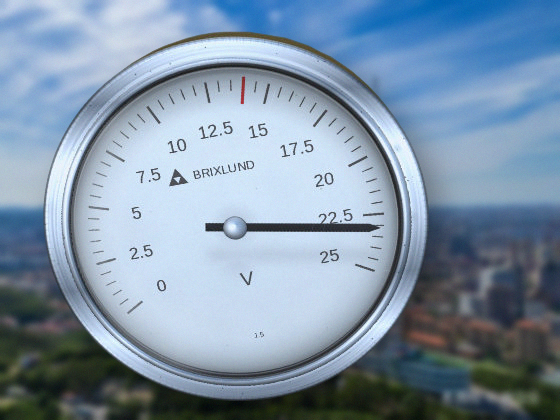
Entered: {"value": 23, "unit": "V"}
